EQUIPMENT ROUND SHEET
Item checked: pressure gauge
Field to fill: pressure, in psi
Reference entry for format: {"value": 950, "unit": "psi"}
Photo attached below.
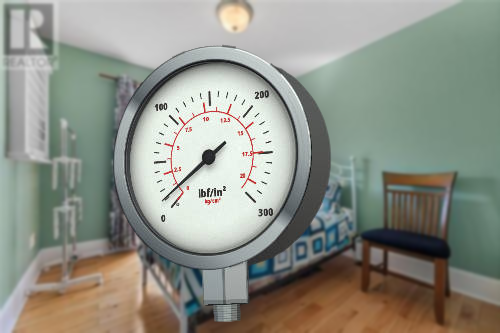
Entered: {"value": 10, "unit": "psi"}
